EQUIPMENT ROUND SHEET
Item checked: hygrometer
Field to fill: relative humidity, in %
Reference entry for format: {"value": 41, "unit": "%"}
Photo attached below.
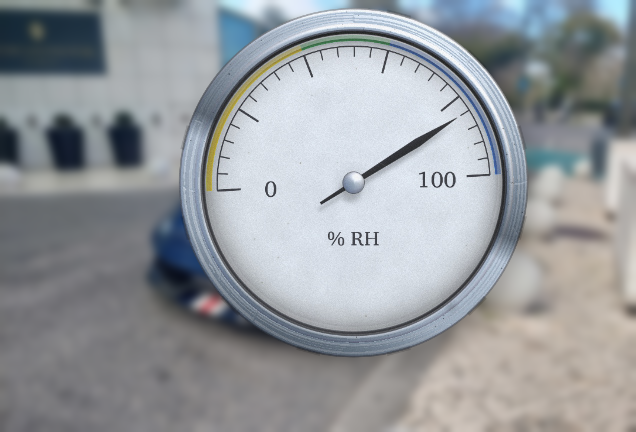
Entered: {"value": 84, "unit": "%"}
